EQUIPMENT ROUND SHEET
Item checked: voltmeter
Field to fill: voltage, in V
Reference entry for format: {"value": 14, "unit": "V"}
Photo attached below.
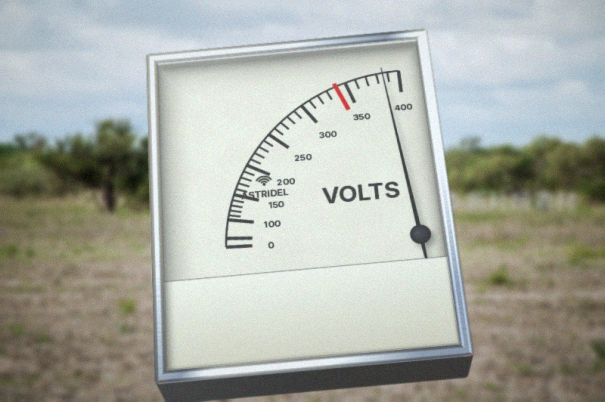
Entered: {"value": 385, "unit": "V"}
